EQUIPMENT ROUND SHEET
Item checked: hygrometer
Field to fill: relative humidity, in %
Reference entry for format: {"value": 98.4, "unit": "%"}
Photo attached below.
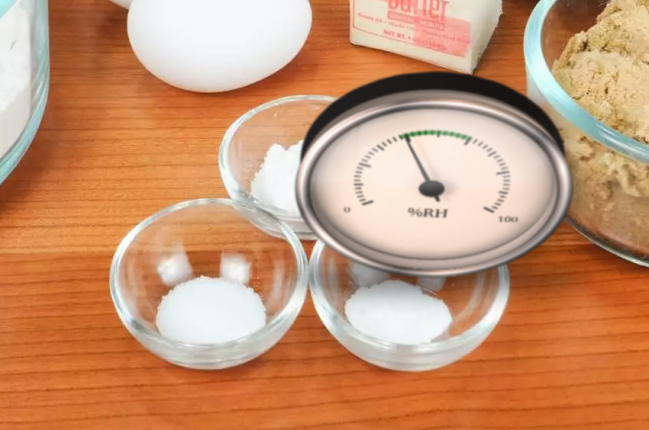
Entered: {"value": 40, "unit": "%"}
